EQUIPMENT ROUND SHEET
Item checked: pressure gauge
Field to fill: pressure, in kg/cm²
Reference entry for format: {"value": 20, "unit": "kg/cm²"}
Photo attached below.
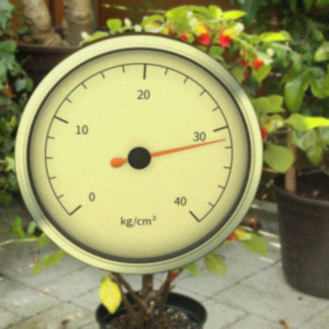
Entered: {"value": 31, "unit": "kg/cm²"}
